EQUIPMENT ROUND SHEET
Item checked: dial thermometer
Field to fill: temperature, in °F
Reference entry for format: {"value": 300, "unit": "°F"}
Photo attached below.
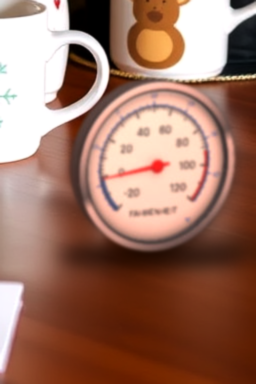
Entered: {"value": 0, "unit": "°F"}
